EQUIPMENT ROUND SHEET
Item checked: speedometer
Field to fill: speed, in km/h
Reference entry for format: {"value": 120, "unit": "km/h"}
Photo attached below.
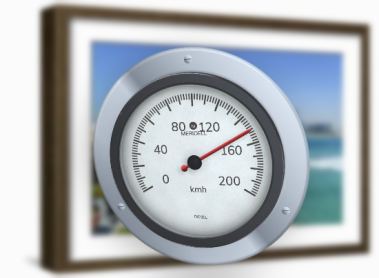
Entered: {"value": 150, "unit": "km/h"}
